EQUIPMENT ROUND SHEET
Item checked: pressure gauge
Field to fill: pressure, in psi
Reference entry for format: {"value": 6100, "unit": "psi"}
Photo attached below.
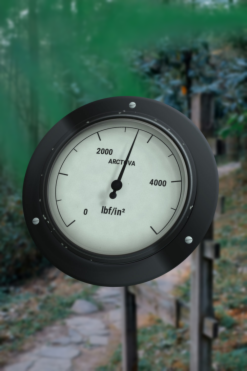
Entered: {"value": 2750, "unit": "psi"}
